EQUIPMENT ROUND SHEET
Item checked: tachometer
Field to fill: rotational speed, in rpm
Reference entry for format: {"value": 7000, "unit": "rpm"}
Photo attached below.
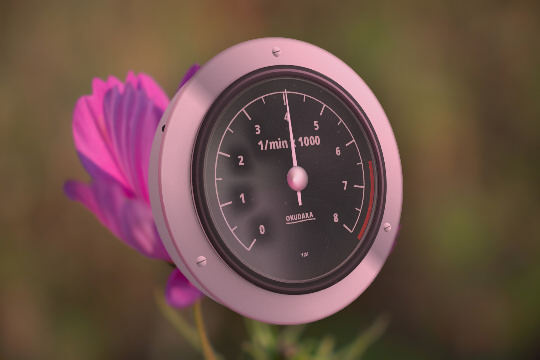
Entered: {"value": 4000, "unit": "rpm"}
